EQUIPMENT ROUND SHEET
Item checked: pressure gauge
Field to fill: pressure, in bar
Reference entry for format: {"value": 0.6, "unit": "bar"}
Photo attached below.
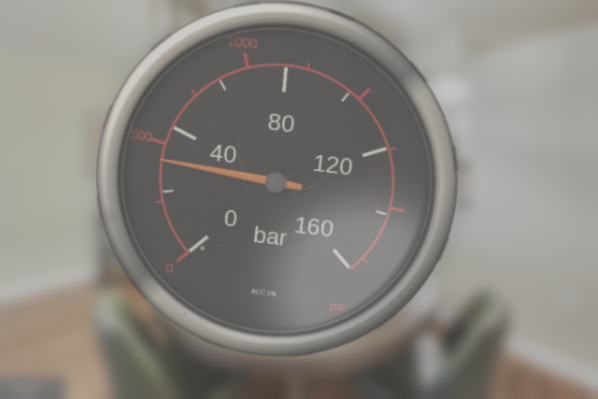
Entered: {"value": 30, "unit": "bar"}
